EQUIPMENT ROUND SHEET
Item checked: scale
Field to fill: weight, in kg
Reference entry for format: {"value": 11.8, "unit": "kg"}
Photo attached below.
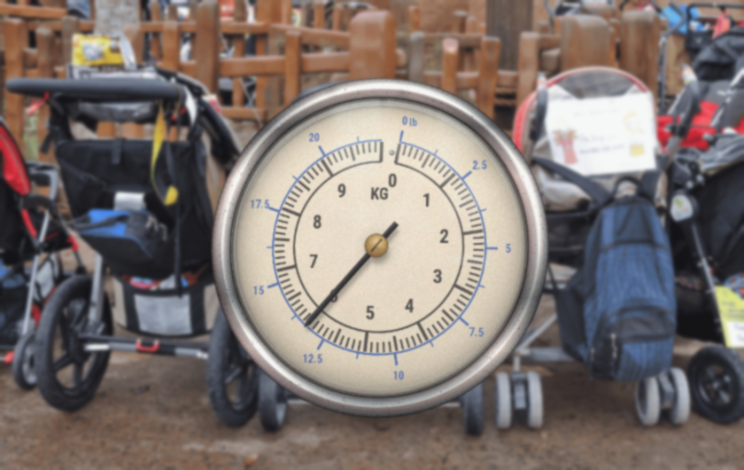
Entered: {"value": 6, "unit": "kg"}
